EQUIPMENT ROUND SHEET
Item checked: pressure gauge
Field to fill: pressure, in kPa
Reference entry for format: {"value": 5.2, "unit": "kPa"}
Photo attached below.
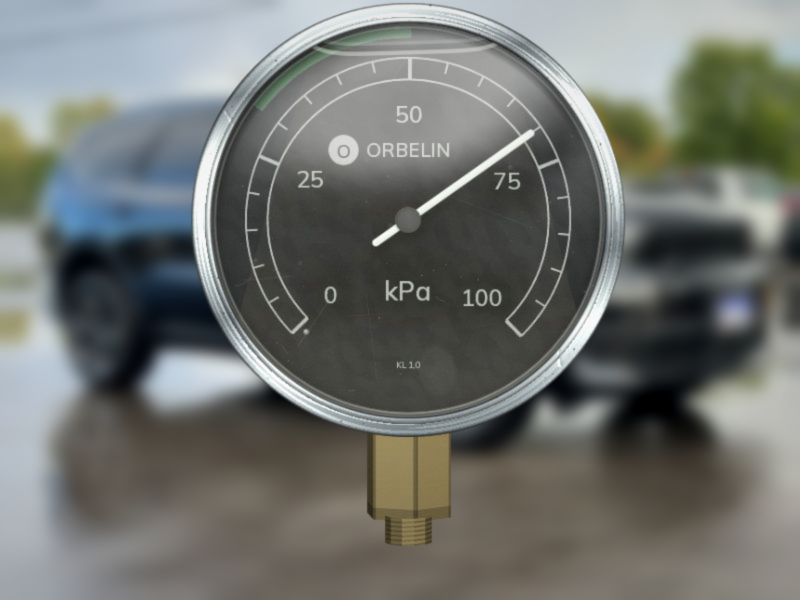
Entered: {"value": 70, "unit": "kPa"}
